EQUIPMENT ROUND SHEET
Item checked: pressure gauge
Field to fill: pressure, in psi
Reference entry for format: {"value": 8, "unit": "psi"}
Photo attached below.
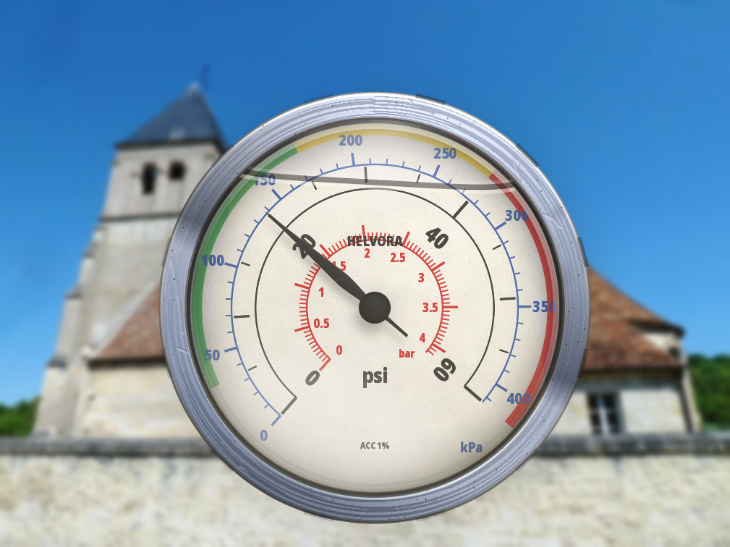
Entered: {"value": 20, "unit": "psi"}
